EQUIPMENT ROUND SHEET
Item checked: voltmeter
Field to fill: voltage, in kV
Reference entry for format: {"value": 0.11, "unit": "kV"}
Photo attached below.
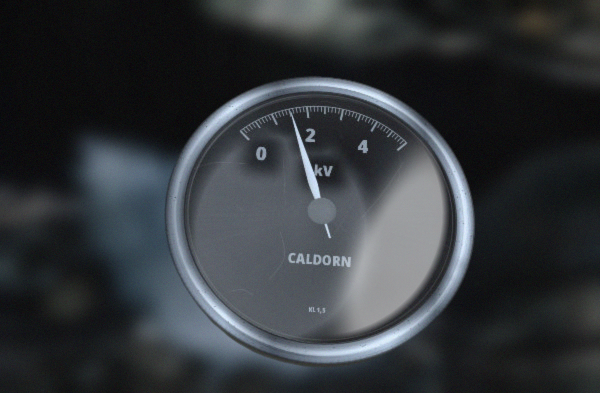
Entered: {"value": 1.5, "unit": "kV"}
